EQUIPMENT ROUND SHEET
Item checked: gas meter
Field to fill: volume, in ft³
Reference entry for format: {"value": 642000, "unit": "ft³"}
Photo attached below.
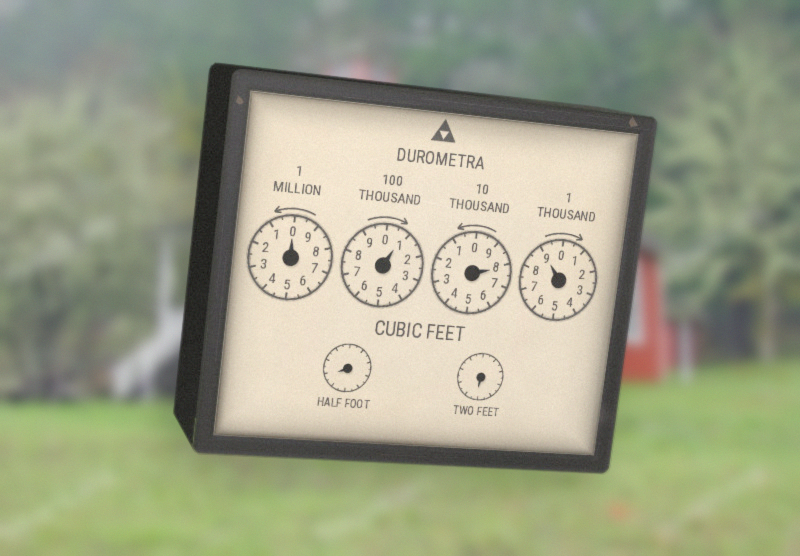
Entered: {"value": 7900, "unit": "ft³"}
